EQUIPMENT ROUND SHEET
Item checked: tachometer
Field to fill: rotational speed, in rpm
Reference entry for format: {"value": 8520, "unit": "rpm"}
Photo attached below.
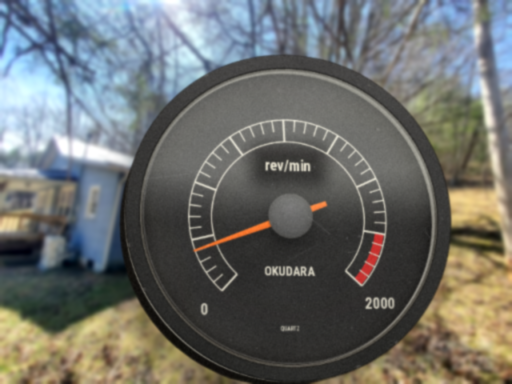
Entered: {"value": 200, "unit": "rpm"}
